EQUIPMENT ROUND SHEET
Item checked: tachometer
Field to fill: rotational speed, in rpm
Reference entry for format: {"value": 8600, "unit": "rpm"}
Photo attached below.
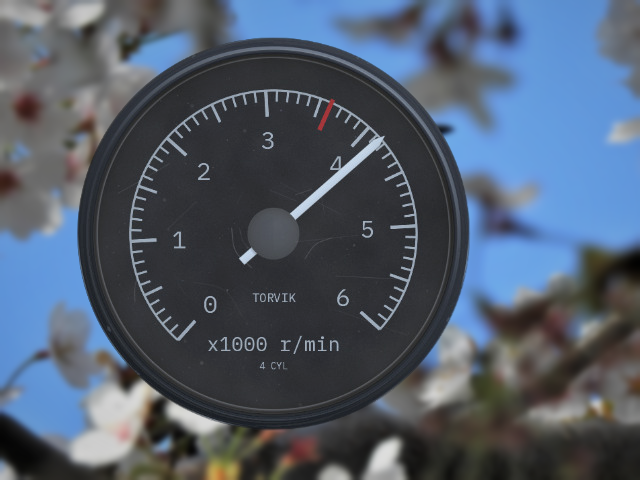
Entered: {"value": 4150, "unit": "rpm"}
